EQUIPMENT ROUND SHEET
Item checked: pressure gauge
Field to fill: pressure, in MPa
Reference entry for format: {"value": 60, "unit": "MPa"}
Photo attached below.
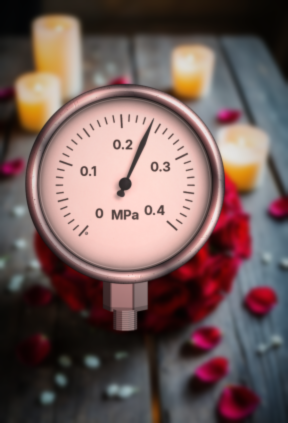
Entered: {"value": 0.24, "unit": "MPa"}
